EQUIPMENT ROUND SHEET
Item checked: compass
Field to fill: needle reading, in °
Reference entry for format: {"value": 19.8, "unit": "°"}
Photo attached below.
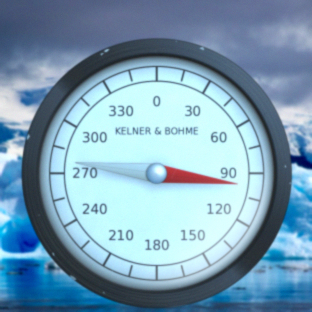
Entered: {"value": 97.5, "unit": "°"}
